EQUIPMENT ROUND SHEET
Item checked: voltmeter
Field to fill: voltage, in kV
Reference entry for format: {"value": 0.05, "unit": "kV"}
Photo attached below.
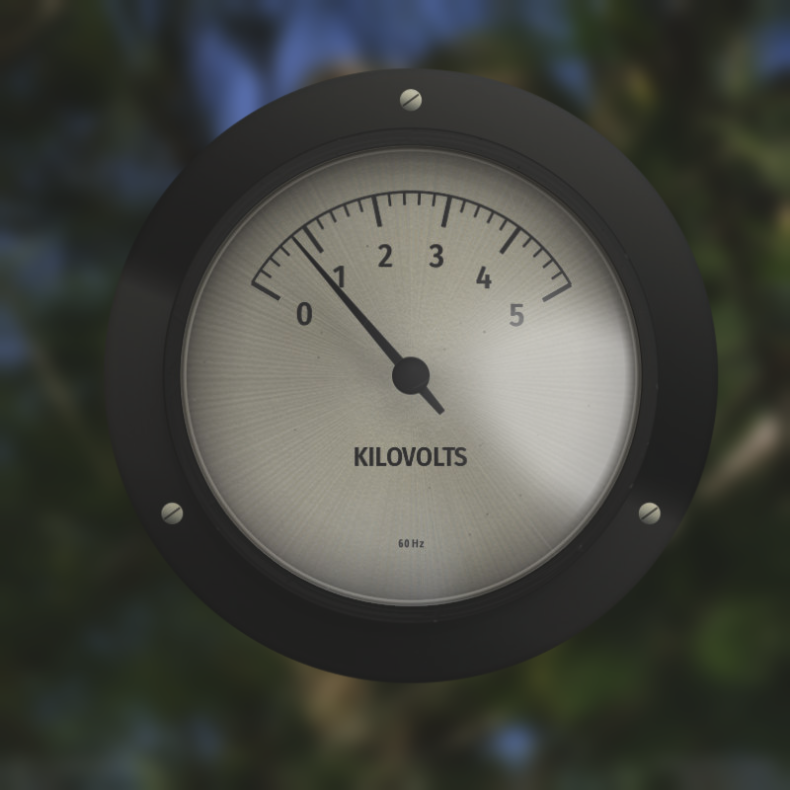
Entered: {"value": 0.8, "unit": "kV"}
